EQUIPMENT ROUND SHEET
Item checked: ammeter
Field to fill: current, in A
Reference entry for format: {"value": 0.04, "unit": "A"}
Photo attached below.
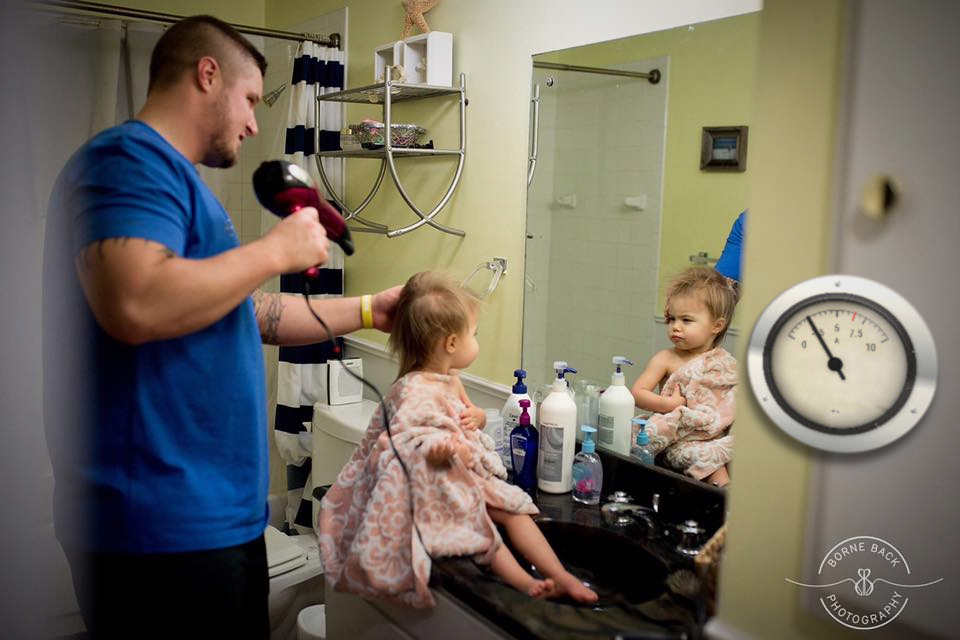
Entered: {"value": 2.5, "unit": "A"}
